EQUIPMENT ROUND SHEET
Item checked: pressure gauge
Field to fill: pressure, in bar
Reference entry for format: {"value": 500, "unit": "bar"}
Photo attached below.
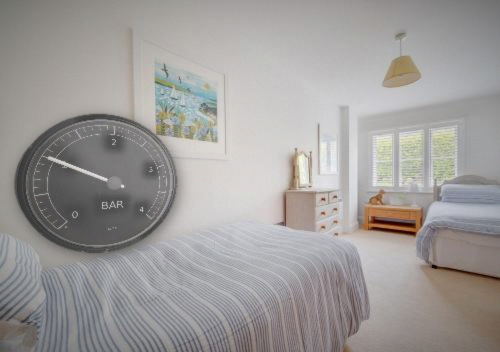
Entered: {"value": 1, "unit": "bar"}
